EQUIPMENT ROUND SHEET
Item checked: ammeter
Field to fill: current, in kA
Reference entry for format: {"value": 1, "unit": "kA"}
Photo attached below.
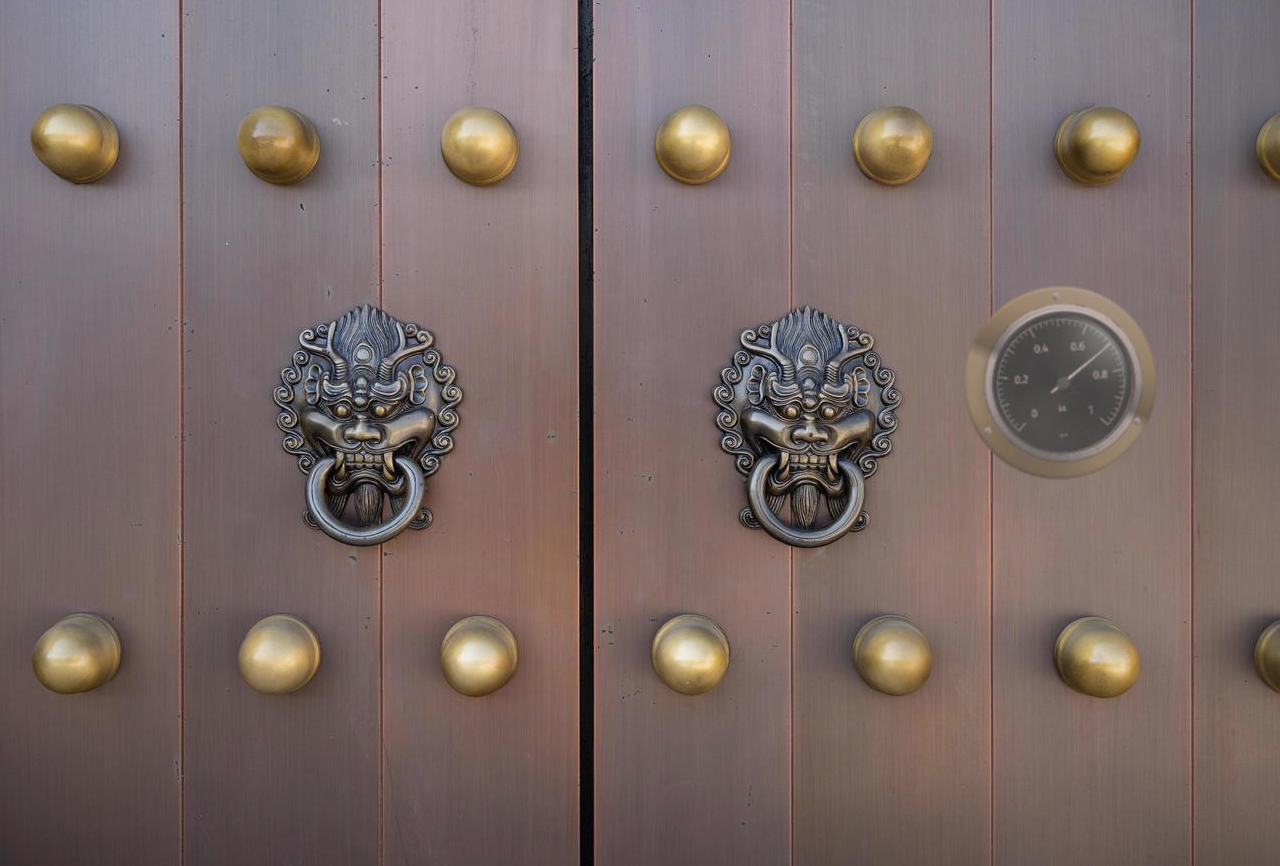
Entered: {"value": 0.7, "unit": "kA"}
